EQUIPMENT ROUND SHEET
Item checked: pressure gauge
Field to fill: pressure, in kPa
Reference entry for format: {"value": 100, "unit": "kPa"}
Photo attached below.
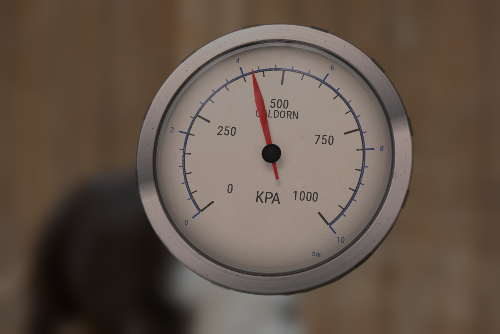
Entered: {"value": 425, "unit": "kPa"}
